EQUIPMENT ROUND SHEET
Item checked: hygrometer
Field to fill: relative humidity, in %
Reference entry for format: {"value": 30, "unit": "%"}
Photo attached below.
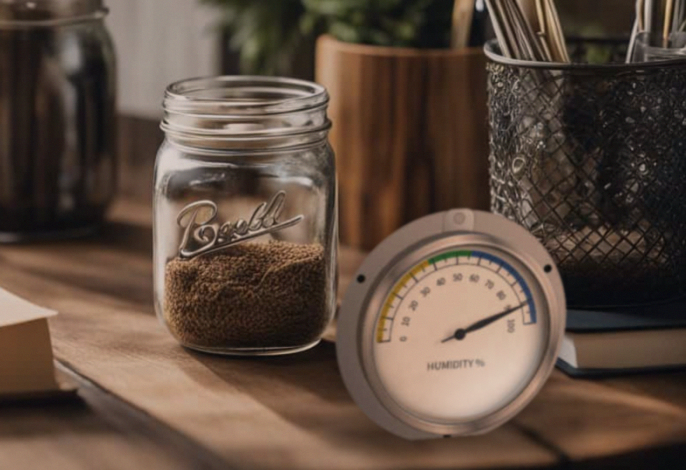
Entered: {"value": 90, "unit": "%"}
